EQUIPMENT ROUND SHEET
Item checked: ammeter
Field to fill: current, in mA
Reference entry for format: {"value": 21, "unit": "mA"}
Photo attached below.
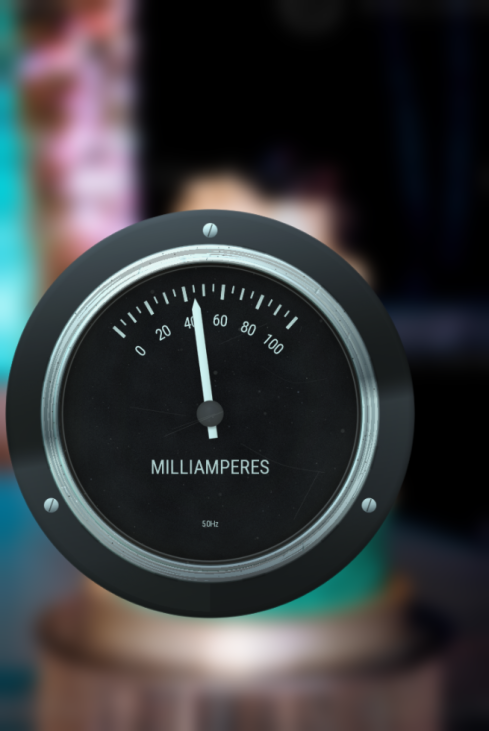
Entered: {"value": 45, "unit": "mA"}
